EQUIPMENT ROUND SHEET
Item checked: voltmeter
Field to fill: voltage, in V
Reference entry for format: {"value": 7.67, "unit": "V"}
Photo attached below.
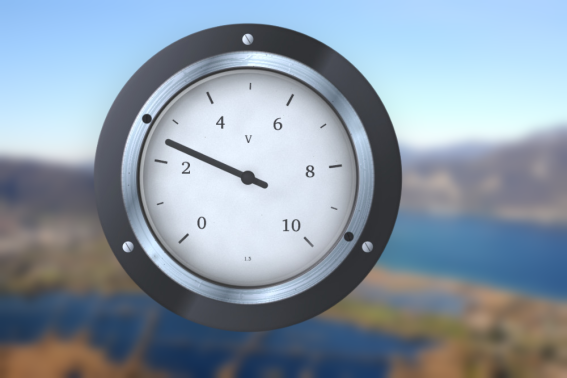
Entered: {"value": 2.5, "unit": "V"}
